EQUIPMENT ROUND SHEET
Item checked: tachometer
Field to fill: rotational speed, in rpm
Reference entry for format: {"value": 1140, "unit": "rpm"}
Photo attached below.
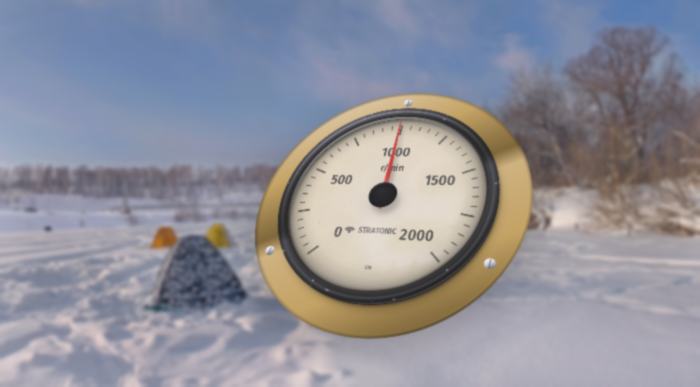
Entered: {"value": 1000, "unit": "rpm"}
